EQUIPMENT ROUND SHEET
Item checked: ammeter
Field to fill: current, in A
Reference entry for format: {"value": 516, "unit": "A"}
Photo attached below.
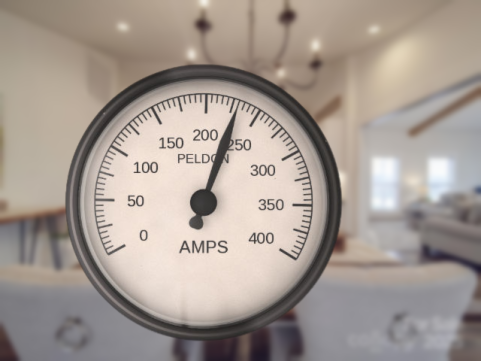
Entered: {"value": 230, "unit": "A"}
